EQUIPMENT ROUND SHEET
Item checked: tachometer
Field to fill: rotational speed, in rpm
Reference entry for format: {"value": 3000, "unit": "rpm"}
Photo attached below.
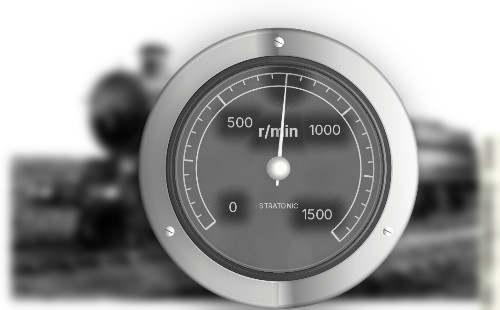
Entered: {"value": 750, "unit": "rpm"}
